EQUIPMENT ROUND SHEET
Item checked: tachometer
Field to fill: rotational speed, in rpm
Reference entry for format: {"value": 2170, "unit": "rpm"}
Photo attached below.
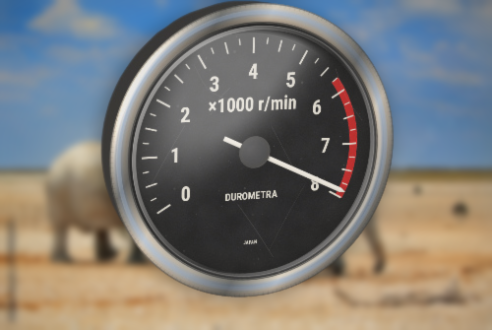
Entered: {"value": 7875, "unit": "rpm"}
